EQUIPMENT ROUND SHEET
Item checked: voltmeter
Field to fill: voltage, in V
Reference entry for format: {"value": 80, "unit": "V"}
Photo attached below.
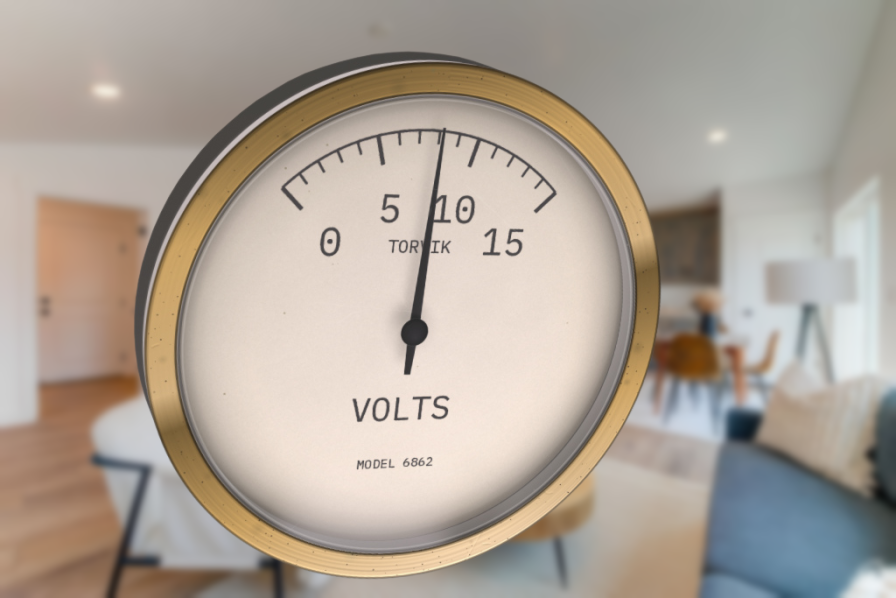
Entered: {"value": 8, "unit": "V"}
